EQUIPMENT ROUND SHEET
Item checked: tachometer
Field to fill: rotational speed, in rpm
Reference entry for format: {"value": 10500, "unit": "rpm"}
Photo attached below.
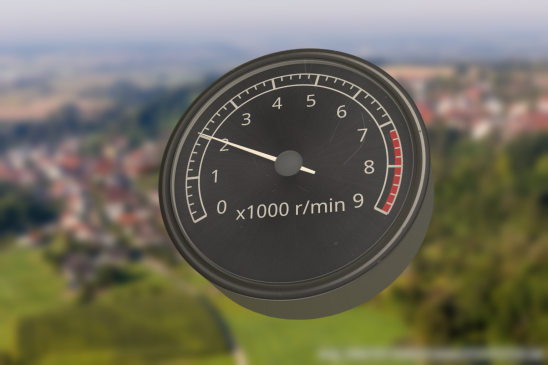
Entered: {"value": 2000, "unit": "rpm"}
